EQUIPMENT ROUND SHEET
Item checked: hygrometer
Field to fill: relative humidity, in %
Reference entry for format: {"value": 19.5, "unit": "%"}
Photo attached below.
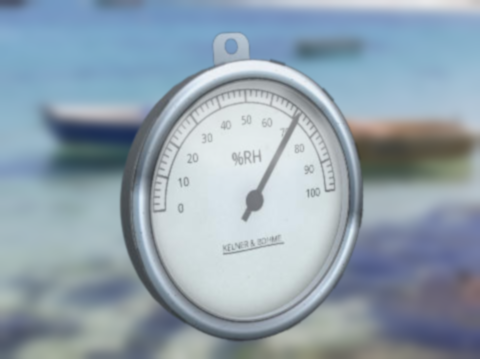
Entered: {"value": 70, "unit": "%"}
